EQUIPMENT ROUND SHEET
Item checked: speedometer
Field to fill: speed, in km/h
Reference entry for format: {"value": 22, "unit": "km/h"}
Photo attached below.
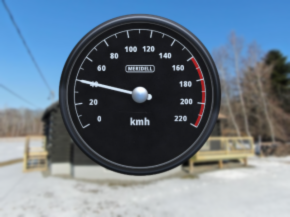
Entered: {"value": 40, "unit": "km/h"}
